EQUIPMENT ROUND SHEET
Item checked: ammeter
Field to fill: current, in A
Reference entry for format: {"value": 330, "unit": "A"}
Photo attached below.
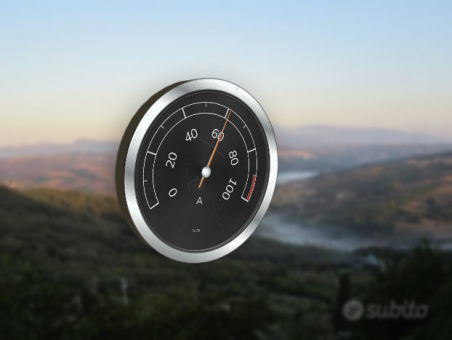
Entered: {"value": 60, "unit": "A"}
